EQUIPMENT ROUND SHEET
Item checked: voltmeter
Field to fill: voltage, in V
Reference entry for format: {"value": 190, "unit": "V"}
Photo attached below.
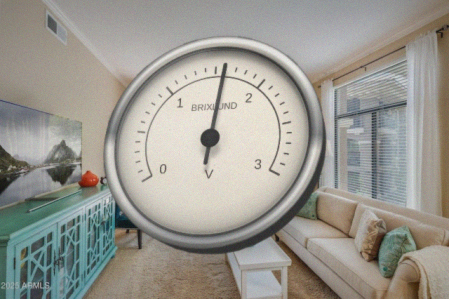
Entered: {"value": 1.6, "unit": "V"}
